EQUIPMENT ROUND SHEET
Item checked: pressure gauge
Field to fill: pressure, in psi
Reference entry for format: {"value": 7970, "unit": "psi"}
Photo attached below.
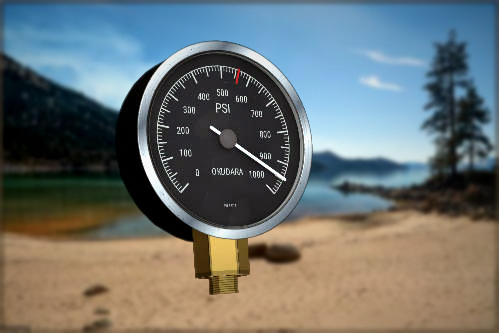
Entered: {"value": 950, "unit": "psi"}
